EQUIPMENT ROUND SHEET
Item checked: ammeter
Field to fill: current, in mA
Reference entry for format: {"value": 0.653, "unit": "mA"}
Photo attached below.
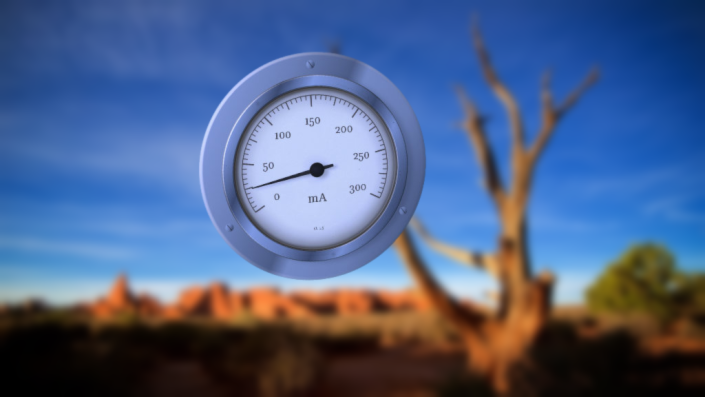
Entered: {"value": 25, "unit": "mA"}
